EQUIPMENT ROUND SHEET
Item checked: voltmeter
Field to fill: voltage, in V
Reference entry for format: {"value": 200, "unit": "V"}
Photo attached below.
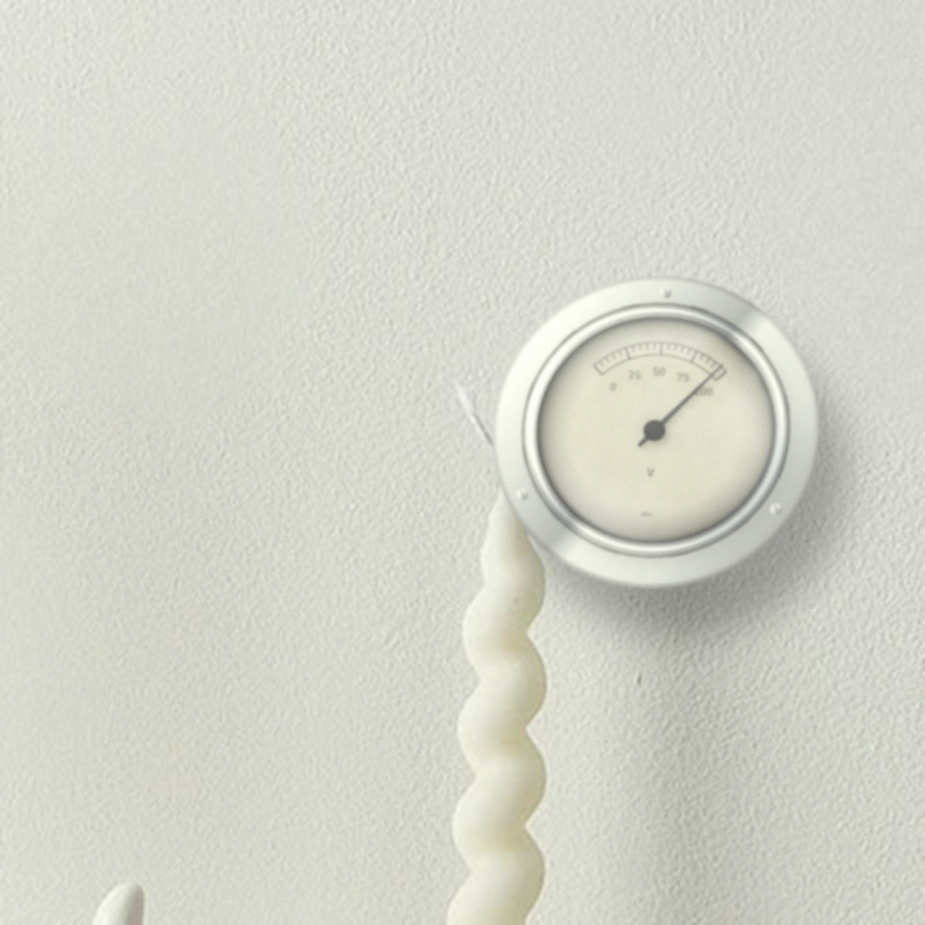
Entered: {"value": 95, "unit": "V"}
